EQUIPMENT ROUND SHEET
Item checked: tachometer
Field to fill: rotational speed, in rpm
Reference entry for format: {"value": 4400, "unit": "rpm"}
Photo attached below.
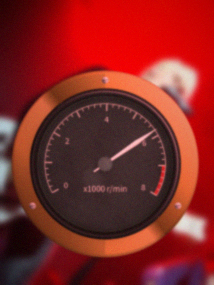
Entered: {"value": 5800, "unit": "rpm"}
